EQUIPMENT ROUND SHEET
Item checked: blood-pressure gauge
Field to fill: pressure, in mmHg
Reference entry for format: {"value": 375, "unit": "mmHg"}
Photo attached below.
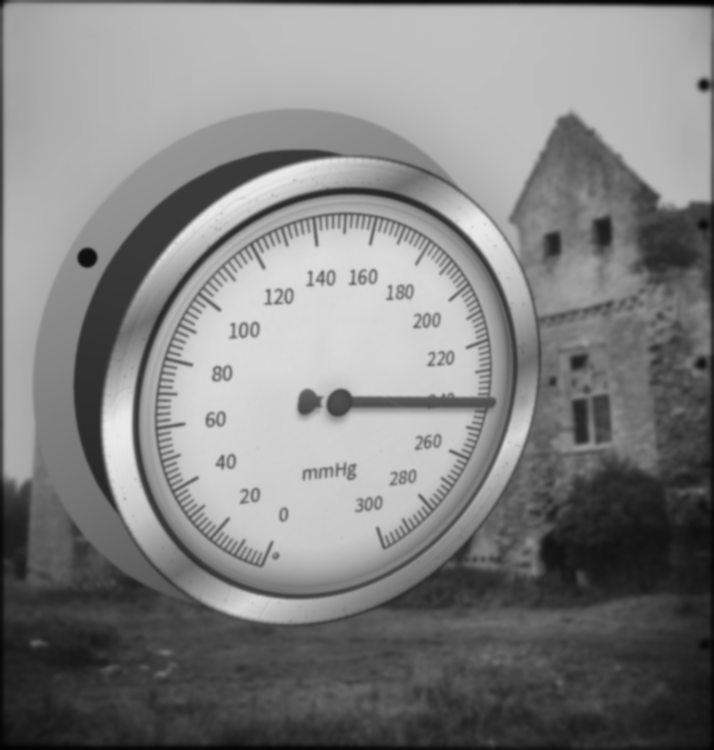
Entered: {"value": 240, "unit": "mmHg"}
